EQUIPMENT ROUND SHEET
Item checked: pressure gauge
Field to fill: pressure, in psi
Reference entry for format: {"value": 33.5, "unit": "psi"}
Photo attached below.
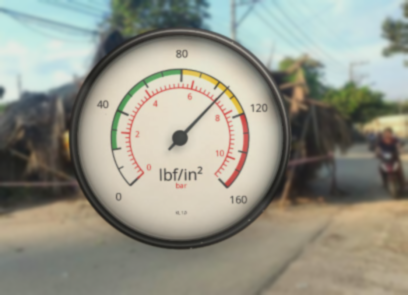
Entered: {"value": 105, "unit": "psi"}
